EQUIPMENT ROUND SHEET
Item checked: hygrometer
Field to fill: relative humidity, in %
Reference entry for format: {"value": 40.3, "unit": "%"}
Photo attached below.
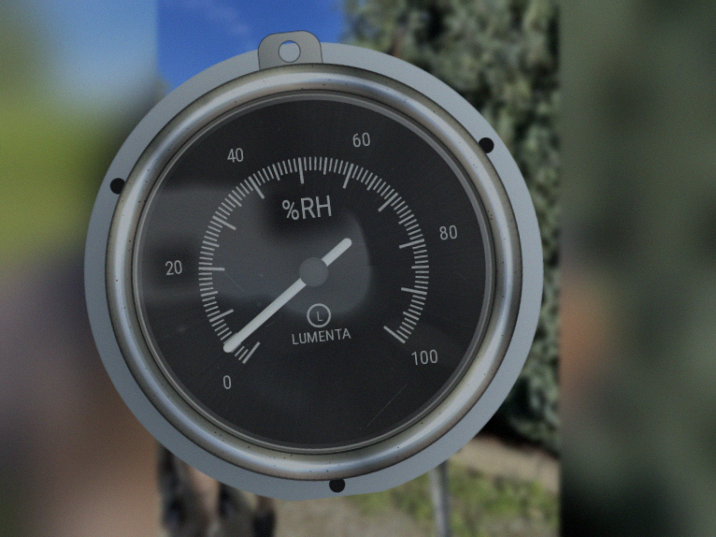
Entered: {"value": 4, "unit": "%"}
